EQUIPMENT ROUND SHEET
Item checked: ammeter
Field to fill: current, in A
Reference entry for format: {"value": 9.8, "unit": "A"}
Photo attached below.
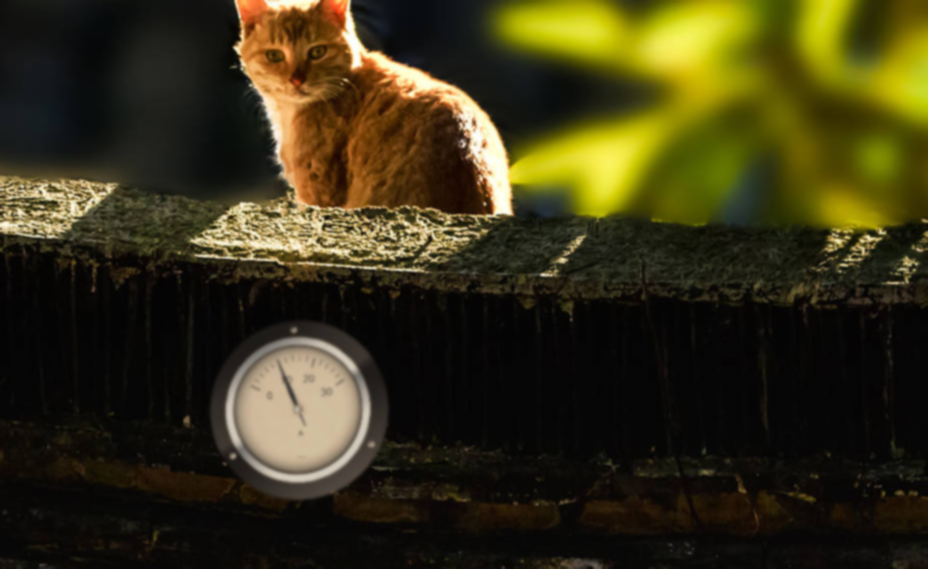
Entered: {"value": 10, "unit": "A"}
